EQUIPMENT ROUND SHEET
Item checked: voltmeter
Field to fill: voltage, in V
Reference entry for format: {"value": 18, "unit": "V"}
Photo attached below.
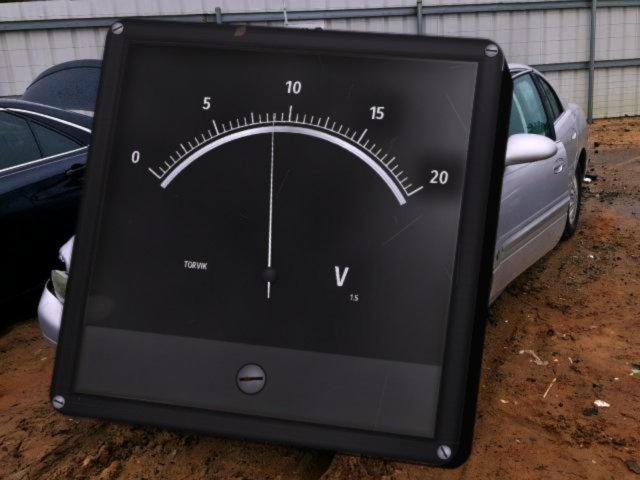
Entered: {"value": 9, "unit": "V"}
